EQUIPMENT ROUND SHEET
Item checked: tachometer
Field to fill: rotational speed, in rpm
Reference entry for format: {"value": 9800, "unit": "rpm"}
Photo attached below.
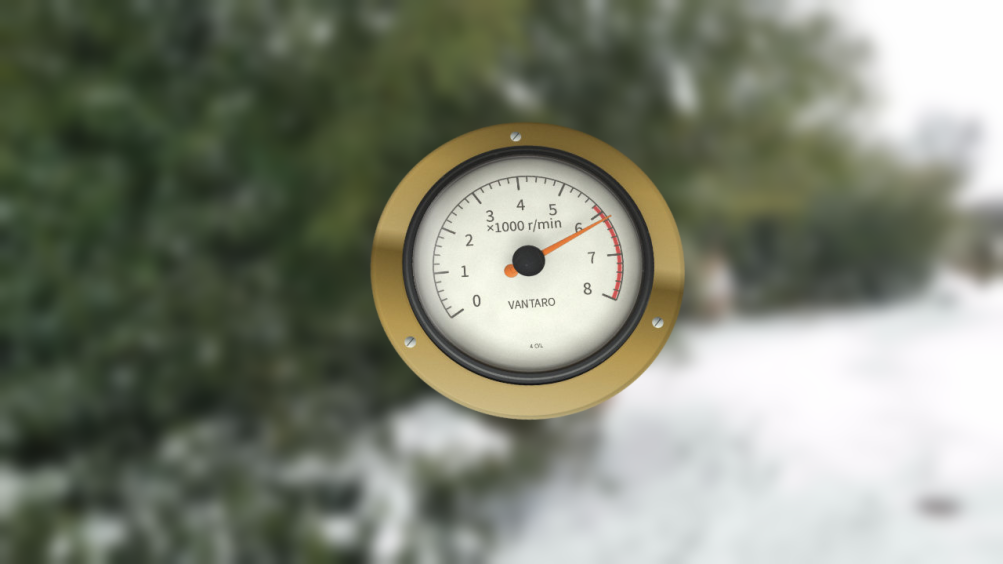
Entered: {"value": 6200, "unit": "rpm"}
